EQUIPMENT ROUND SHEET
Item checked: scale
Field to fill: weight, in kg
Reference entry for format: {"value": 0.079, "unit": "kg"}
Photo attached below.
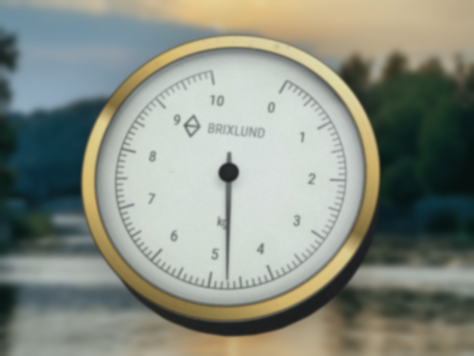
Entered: {"value": 4.7, "unit": "kg"}
